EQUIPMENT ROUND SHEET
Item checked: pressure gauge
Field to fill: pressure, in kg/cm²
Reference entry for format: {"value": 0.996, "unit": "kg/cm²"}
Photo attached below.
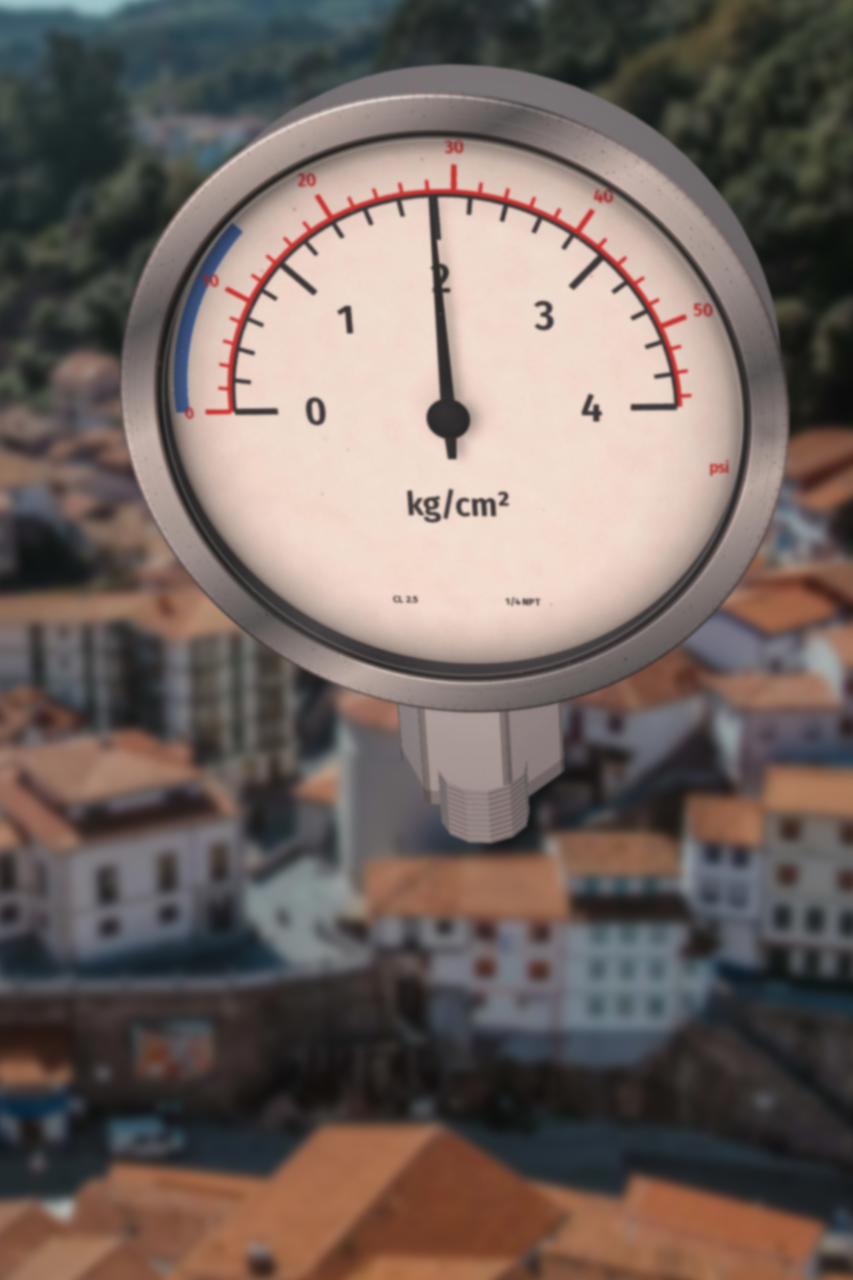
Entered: {"value": 2, "unit": "kg/cm²"}
